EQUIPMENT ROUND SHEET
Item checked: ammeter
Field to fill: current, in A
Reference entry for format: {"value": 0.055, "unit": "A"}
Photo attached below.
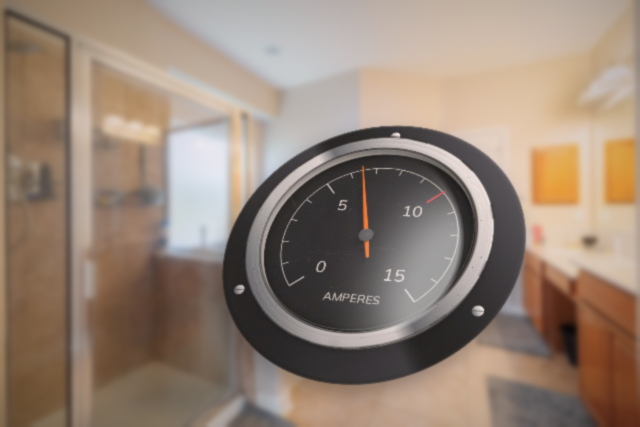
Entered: {"value": 6.5, "unit": "A"}
